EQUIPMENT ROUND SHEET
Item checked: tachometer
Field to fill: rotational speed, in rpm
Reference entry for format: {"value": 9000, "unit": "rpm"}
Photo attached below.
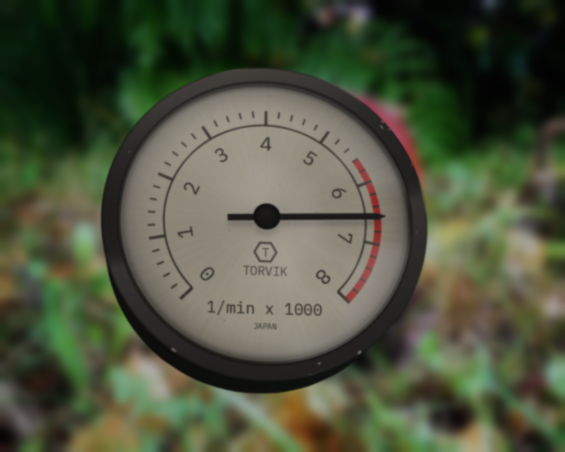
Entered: {"value": 6600, "unit": "rpm"}
